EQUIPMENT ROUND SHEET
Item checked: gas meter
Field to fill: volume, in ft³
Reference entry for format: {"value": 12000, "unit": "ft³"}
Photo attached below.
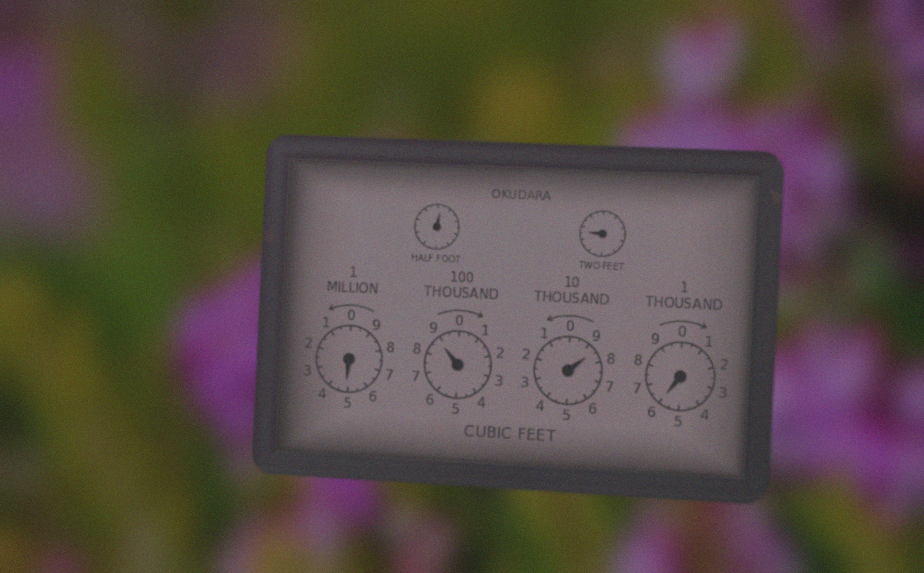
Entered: {"value": 488600, "unit": "ft³"}
